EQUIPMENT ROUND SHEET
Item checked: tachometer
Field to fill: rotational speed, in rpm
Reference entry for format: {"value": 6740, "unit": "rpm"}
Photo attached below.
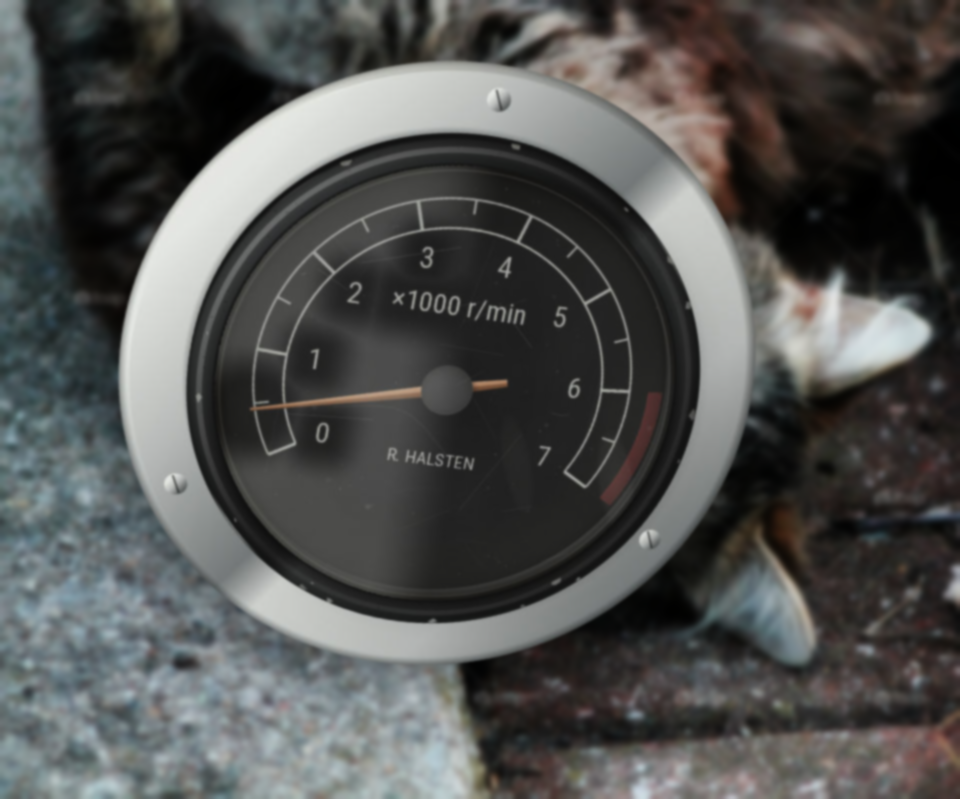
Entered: {"value": 500, "unit": "rpm"}
